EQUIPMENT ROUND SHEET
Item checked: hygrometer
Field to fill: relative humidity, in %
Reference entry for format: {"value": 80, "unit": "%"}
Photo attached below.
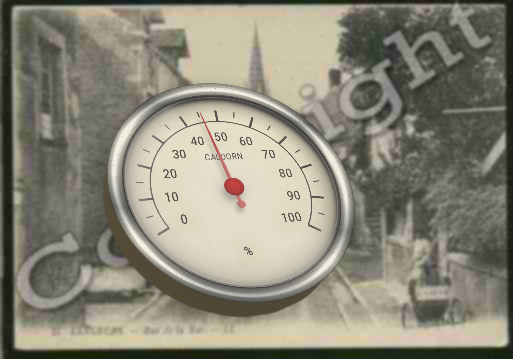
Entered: {"value": 45, "unit": "%"}
